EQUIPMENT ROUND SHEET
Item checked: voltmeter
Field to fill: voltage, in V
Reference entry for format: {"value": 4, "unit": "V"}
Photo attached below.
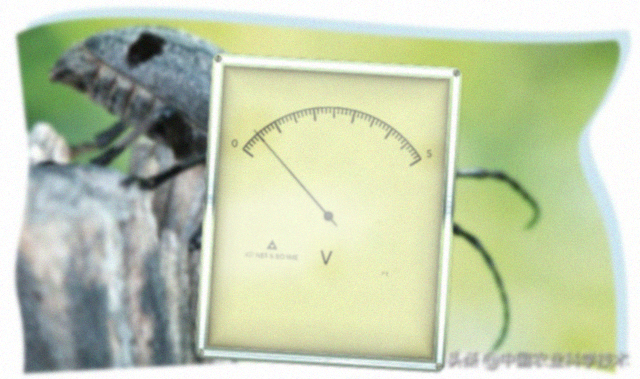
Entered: {"value": 0.5, "unit": "V"}
